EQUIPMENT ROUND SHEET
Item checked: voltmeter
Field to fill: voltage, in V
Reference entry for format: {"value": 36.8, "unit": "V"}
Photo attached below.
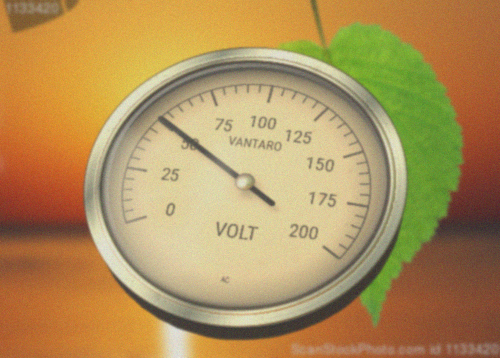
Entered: {"value": 50, "unit": "V"}
